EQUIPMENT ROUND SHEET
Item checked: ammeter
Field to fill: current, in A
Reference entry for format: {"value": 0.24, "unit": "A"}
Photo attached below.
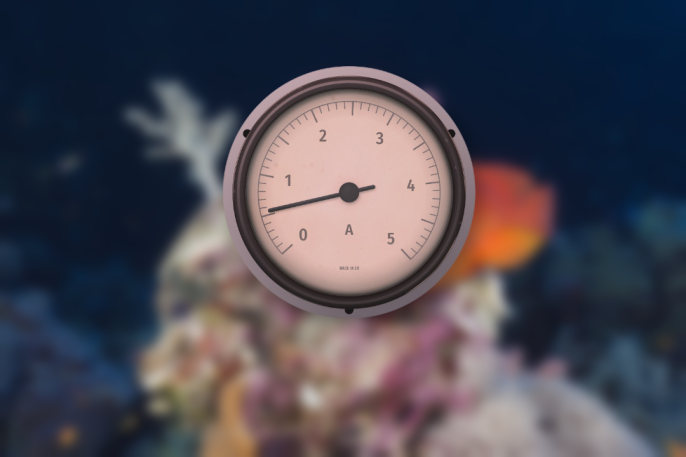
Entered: {"value": 0.55, "unit": "A"}
